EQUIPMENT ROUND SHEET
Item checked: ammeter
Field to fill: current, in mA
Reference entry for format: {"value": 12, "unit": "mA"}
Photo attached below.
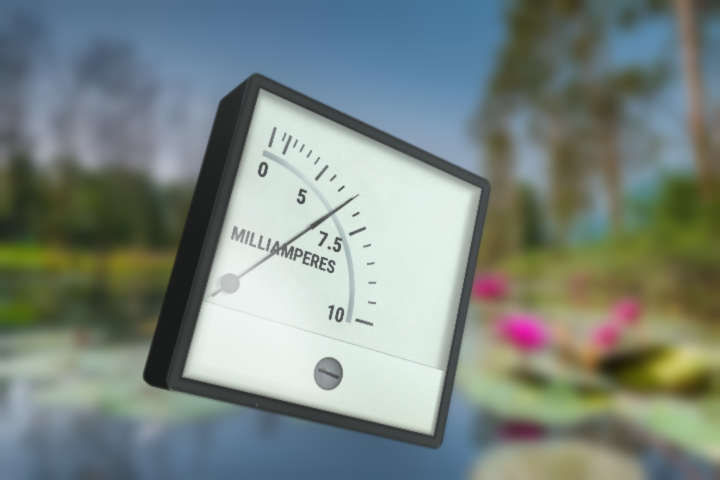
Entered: {"value": 6.5, "unit": "mA"}
